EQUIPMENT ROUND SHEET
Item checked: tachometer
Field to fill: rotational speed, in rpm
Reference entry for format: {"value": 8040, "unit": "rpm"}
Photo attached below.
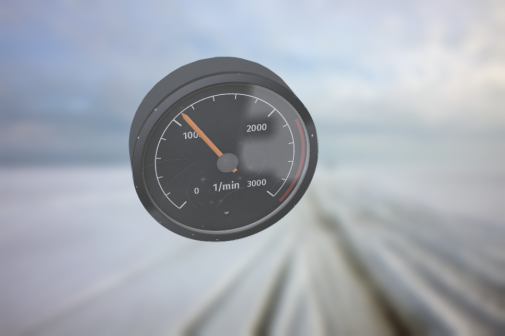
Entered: {"value": 1100, "unit": "rpm"}
